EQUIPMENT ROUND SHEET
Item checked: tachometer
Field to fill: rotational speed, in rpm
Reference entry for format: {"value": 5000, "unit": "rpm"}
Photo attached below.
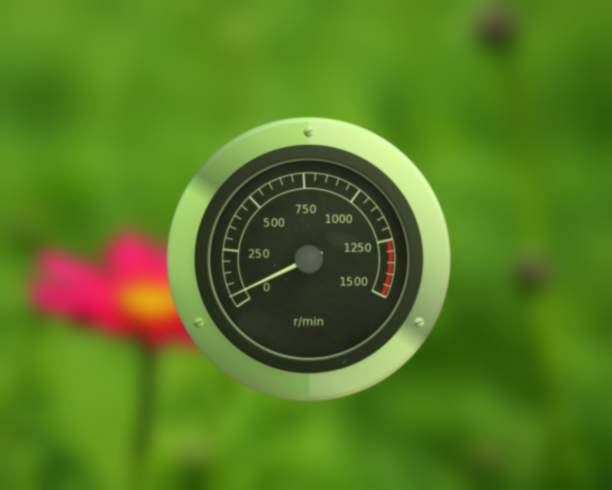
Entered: {"value": 50, "unit": "rpm"}
